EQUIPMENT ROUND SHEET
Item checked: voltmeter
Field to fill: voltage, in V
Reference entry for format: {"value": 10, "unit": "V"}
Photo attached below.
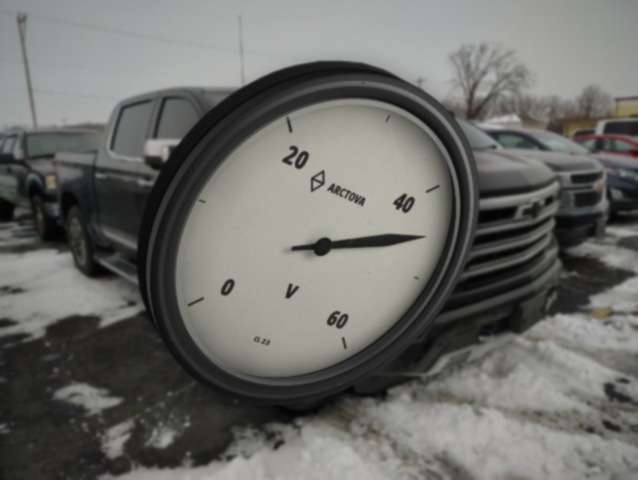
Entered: {"value": 45, "unit": "V"}
